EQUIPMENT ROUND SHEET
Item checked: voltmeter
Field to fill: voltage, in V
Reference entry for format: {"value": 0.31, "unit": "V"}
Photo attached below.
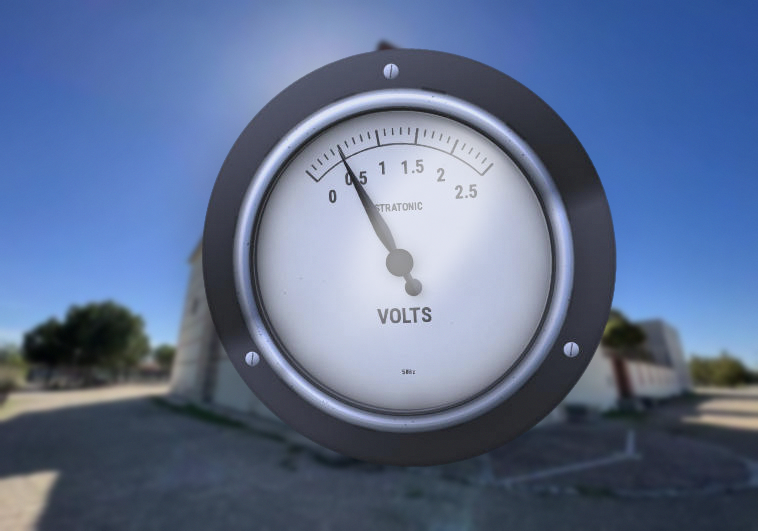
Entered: {"value": 0.5, "unit": "V"}
